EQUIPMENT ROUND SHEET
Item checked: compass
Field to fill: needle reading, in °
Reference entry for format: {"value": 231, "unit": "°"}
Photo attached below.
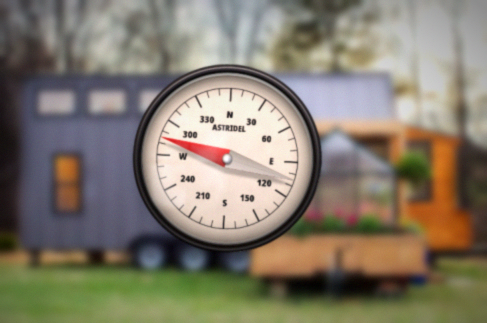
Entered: {"value": 285, "unit": "°"}
